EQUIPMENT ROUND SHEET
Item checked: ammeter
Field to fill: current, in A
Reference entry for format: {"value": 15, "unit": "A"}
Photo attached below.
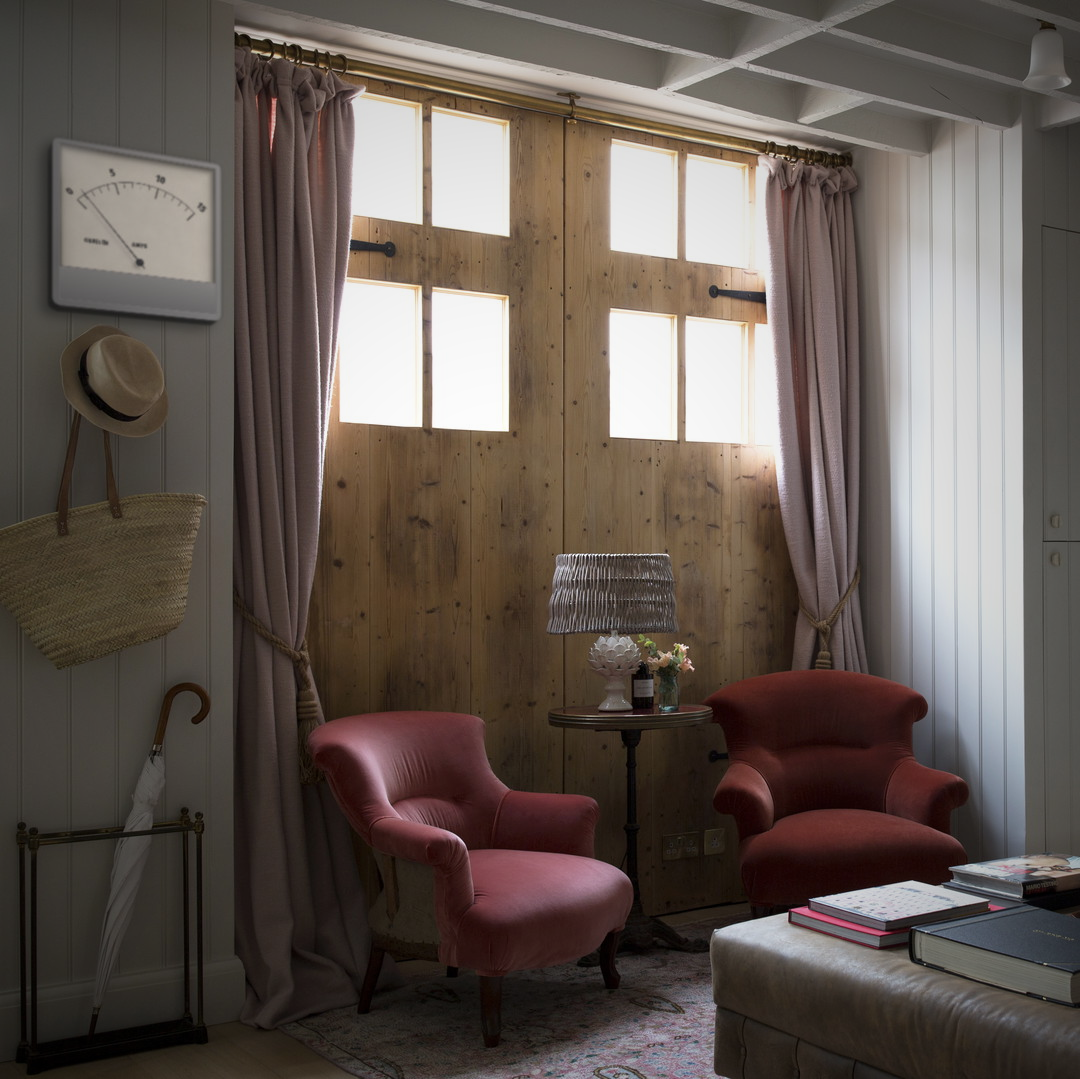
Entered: {"value": 1, "unit": "A"}
